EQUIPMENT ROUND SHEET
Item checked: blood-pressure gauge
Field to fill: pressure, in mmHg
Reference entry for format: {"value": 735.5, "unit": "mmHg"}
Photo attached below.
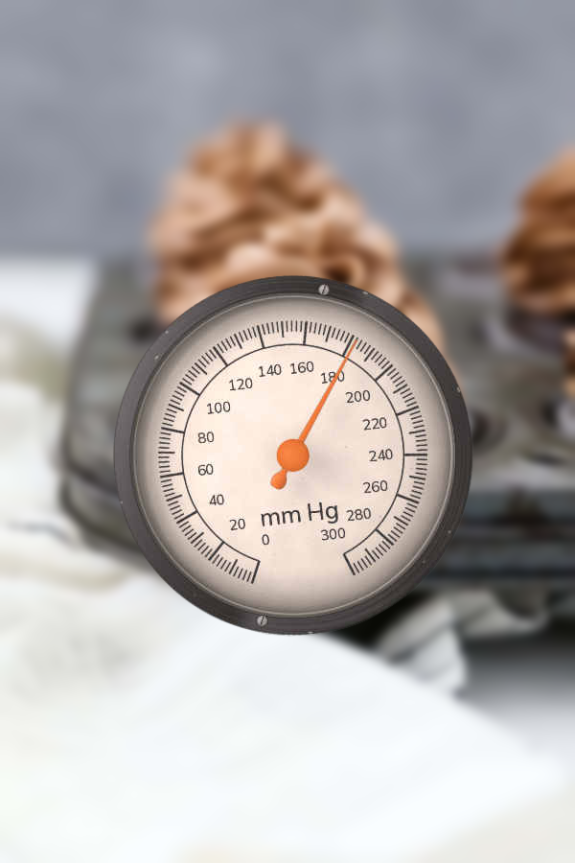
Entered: {"value": 182, "unit": "mmHg"}
